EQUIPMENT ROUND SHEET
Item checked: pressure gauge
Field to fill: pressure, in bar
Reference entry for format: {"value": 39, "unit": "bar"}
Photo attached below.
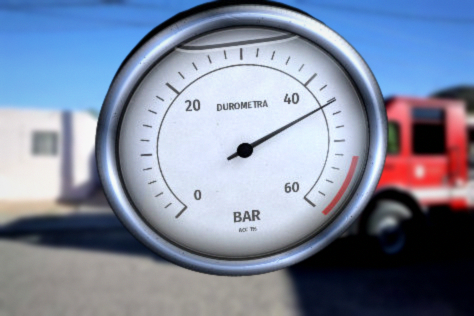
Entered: {"value": 44, "unit": "bar"}
